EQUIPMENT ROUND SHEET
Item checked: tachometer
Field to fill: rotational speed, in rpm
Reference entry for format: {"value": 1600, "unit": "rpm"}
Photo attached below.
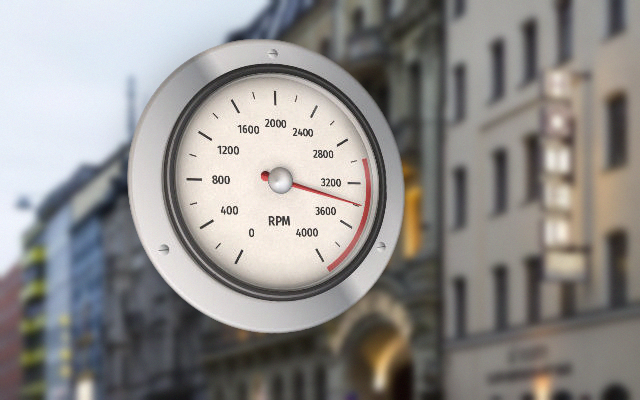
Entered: {"value": 3400, "unit": "rpm"}
